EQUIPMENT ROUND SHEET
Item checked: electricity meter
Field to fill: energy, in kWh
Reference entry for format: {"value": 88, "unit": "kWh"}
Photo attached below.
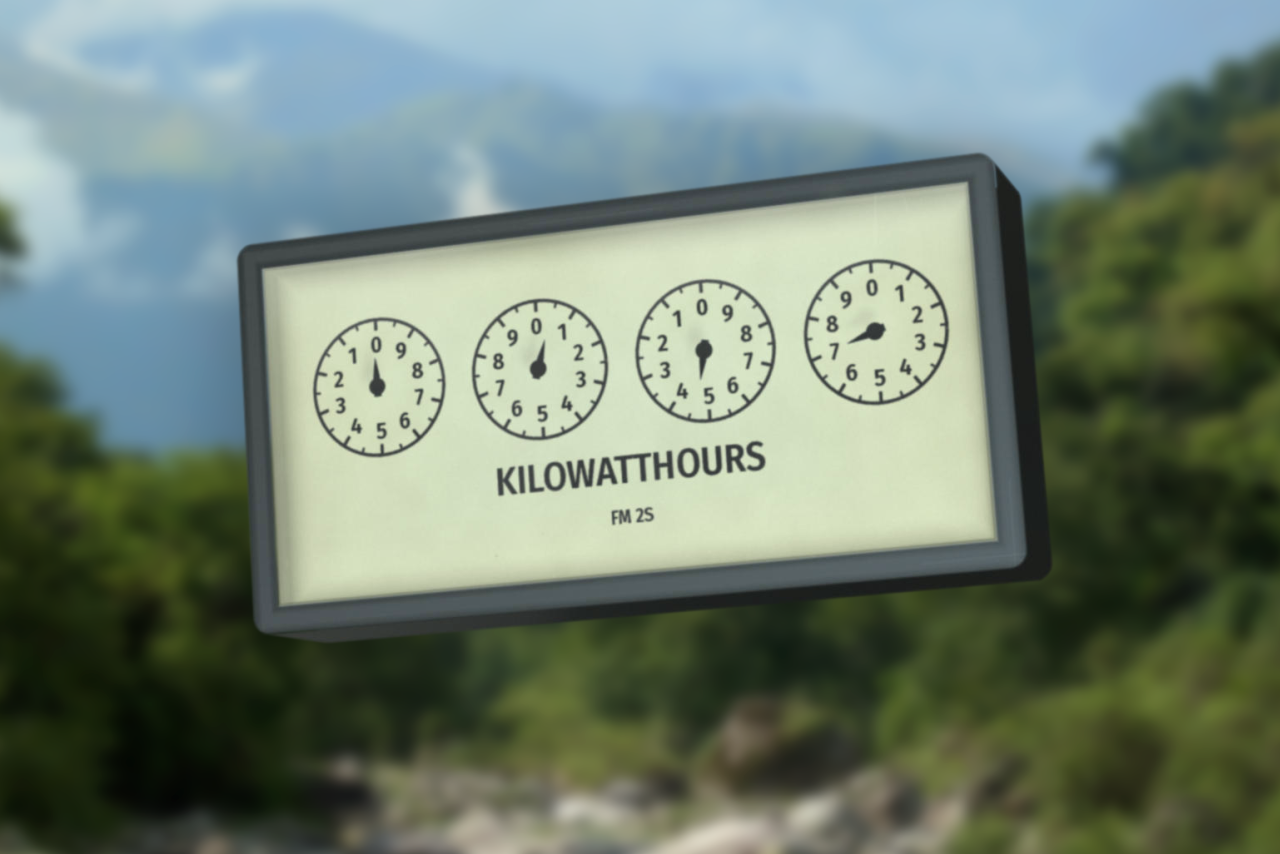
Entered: {"value": 47, "unit": "kWh"}
